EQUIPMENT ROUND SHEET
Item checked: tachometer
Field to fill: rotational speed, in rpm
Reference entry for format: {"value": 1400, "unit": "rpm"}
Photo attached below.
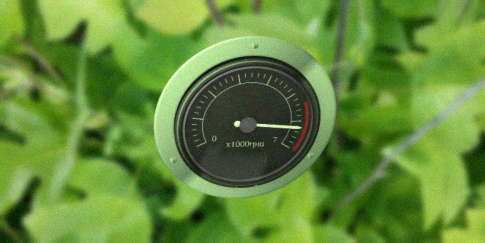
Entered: {"value": 6200, "unit": "rpm"}
